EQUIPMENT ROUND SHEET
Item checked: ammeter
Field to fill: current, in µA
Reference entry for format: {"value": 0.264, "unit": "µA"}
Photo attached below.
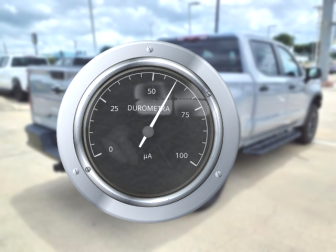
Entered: {"value": 60, "unit": "µA"}
